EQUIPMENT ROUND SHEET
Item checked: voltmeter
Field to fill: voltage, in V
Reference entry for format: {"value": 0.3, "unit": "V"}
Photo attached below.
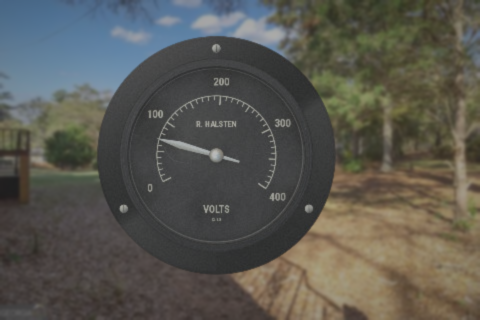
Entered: {"value": 70, "unit": "V"}
